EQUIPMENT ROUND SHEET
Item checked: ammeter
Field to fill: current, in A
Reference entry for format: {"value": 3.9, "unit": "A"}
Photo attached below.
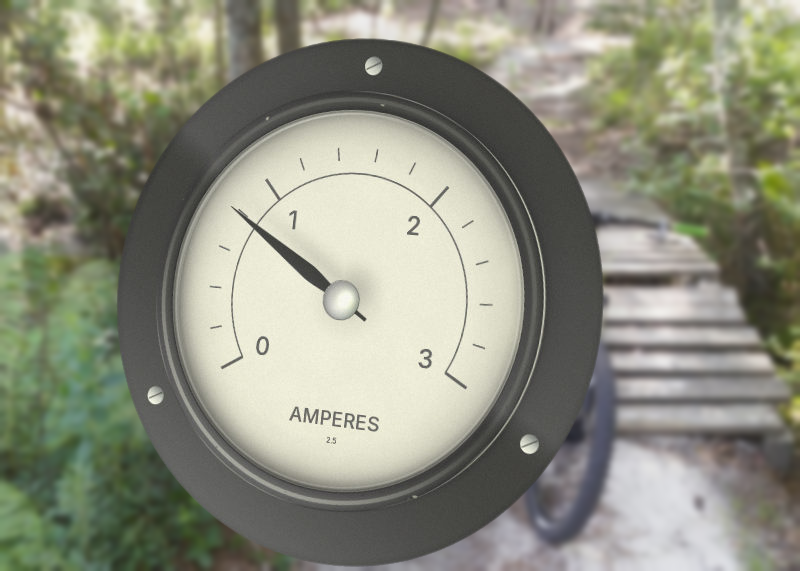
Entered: {"value": 0.8, "unit": "A"}
